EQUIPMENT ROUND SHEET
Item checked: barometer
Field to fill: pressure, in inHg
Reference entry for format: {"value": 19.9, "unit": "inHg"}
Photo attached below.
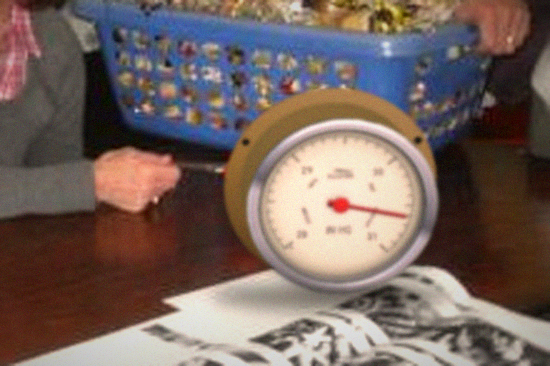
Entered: {"value": 30.6, "unit": "inHg"}
